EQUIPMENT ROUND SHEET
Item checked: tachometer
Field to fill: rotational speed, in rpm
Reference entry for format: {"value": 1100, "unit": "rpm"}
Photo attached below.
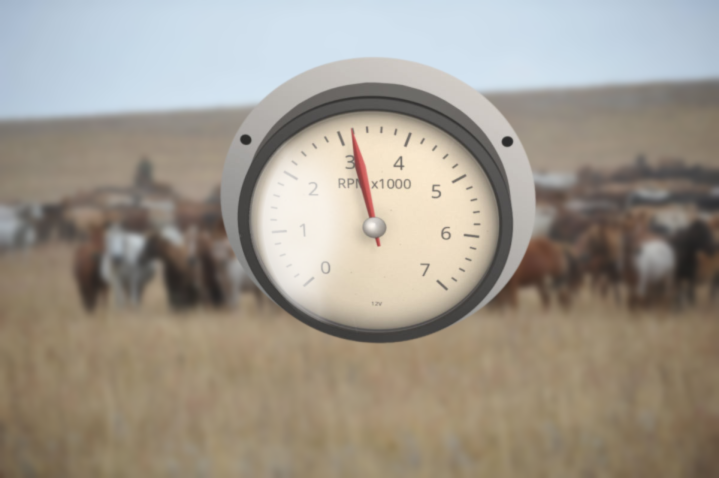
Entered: {"value": 3200, "unit": "rpm"}
